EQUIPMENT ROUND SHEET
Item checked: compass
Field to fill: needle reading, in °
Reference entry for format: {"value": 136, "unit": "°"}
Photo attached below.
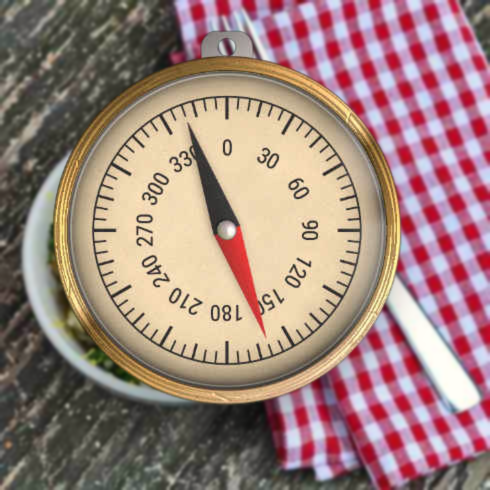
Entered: {"value": 160, "unit": "°"}
